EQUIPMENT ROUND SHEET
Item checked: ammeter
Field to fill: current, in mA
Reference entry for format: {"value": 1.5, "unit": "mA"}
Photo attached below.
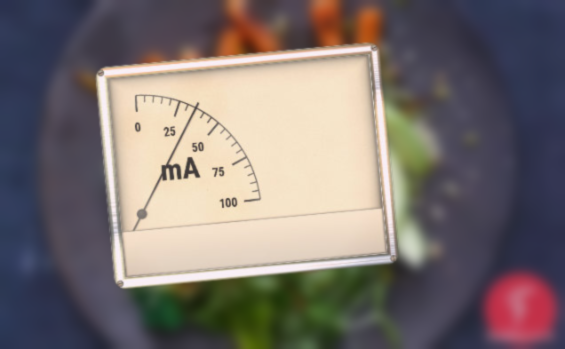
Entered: {"value": 35, "unit": "mA"}
